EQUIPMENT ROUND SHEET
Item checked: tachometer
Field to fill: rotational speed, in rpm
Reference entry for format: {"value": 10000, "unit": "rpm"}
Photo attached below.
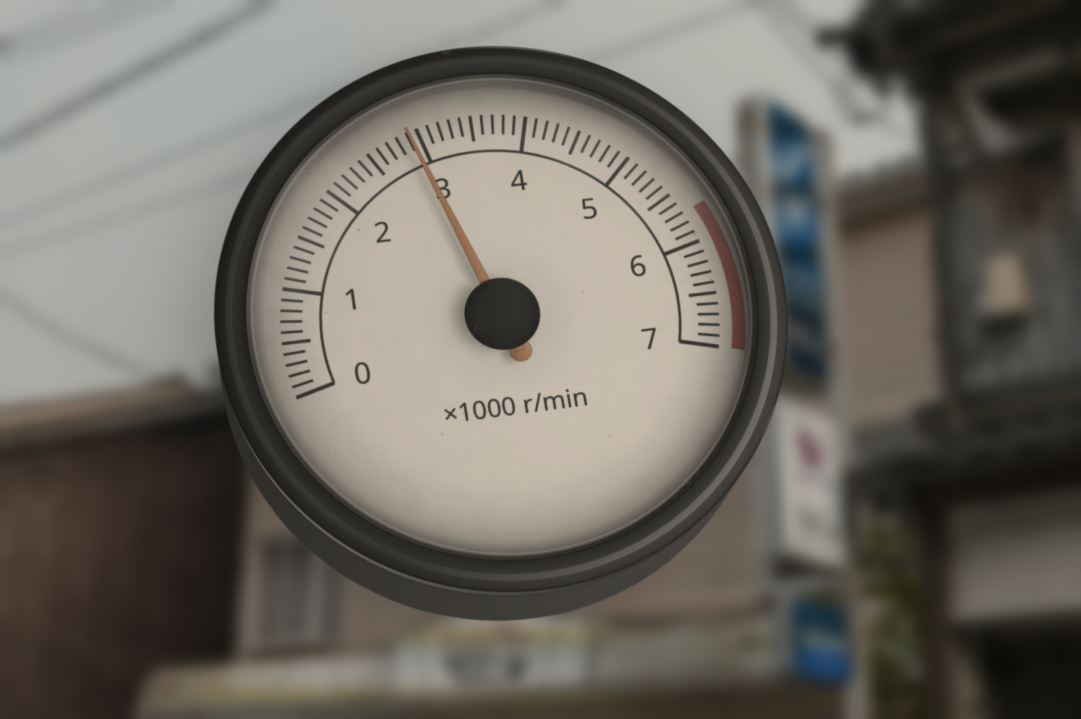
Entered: {"value": 2900, "unit": "rpm"}
